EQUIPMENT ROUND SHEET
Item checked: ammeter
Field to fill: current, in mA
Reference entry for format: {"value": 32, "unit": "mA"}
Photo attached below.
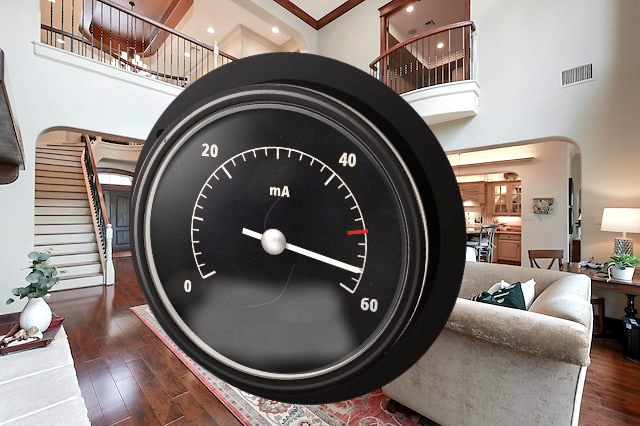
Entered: {"value": 56, "unit": "mA"}
